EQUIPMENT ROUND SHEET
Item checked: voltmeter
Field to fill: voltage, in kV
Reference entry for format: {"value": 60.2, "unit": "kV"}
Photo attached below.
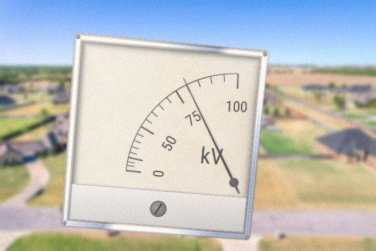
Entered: {"value": 80, "unit": "kV"}
